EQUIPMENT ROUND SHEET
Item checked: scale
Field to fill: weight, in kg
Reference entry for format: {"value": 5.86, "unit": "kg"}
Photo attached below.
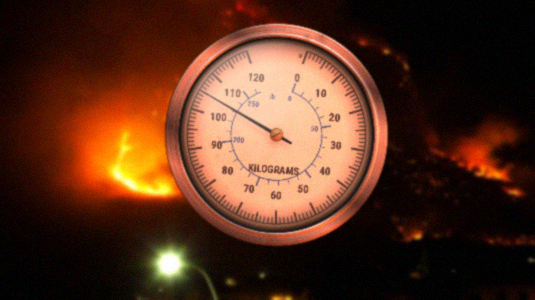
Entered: {"value": 105, "unit": "kg"}
